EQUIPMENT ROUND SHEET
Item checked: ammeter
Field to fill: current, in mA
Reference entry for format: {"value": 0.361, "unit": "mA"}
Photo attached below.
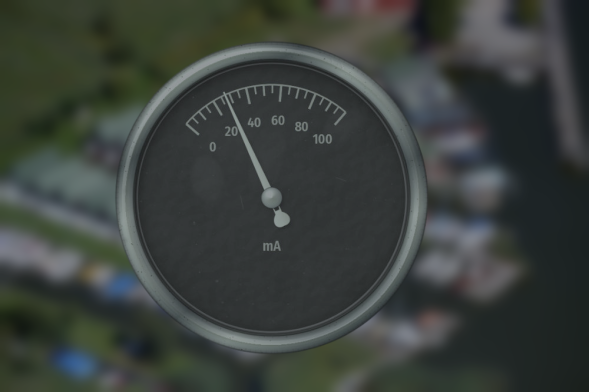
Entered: {"value": 27.5, "unit": "mA"}
